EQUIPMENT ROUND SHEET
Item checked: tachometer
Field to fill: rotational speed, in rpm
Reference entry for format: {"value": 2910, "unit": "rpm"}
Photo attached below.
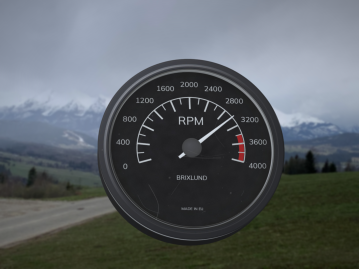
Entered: {"value": 3000, "unit": "rpm"}
